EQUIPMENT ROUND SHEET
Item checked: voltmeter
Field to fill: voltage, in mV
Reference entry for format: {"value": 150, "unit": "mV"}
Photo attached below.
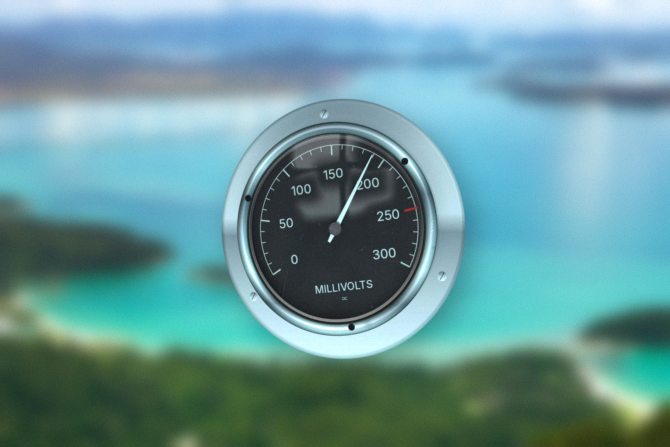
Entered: {"value": 190, "unit": "mV"}
